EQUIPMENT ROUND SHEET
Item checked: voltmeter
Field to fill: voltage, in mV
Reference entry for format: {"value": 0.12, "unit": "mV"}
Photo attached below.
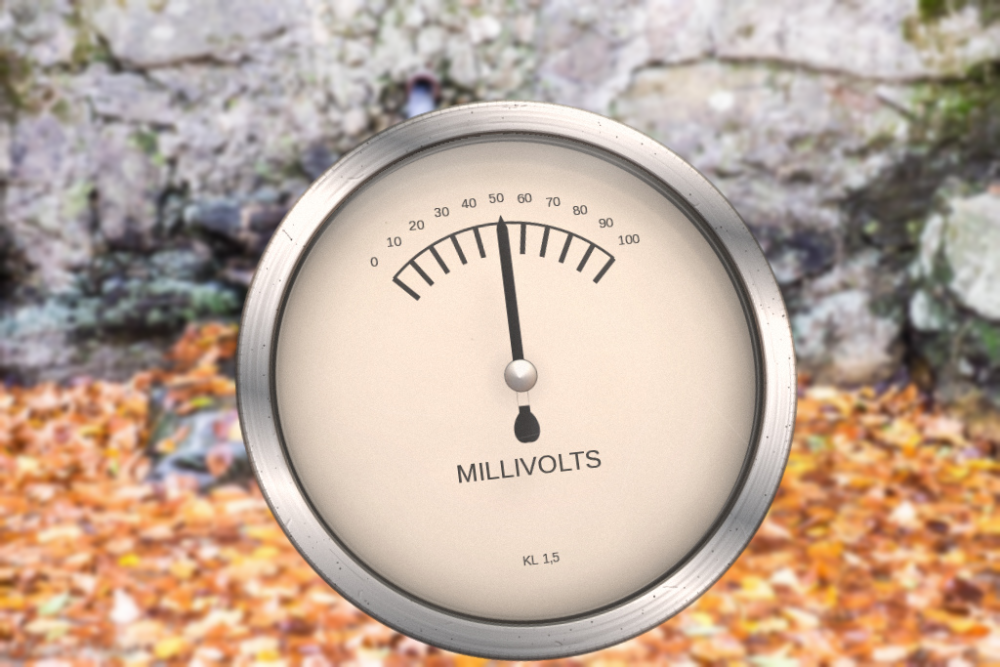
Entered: {"value": 50, "unit": "mV"}
